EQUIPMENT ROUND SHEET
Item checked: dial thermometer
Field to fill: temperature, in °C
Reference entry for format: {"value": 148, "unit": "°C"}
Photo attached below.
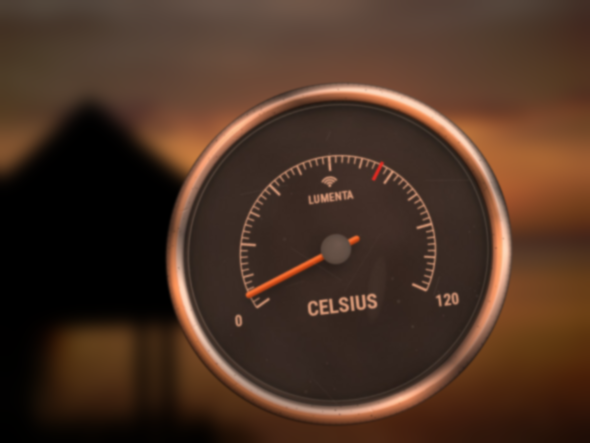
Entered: {"value": 4, "unit": "°C"}
